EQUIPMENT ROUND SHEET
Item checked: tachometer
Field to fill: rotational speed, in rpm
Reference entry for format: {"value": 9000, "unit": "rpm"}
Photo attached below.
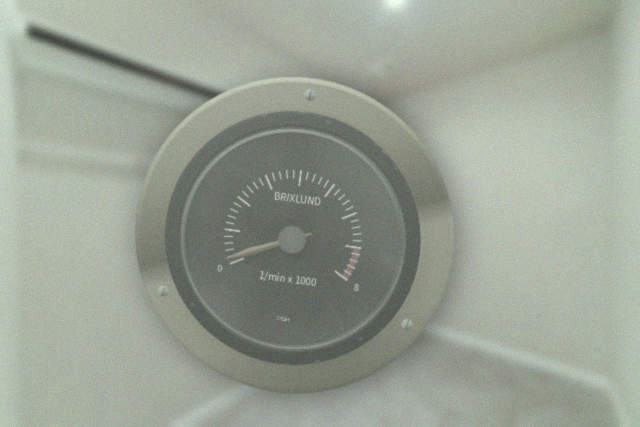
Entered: {"value": 200, "unit": "rpm"}
